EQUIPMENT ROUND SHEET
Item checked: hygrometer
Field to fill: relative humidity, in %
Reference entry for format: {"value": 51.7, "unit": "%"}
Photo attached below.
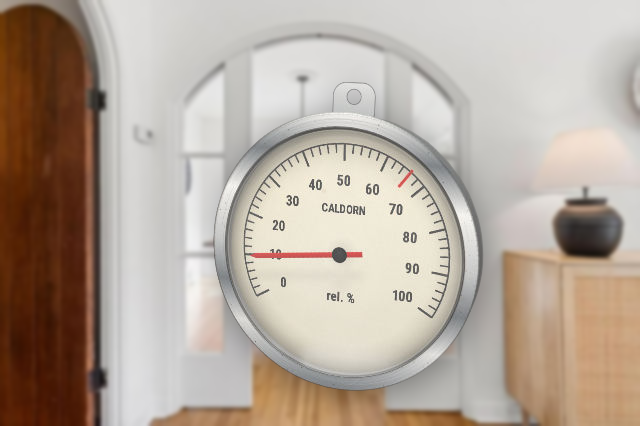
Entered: {"value": 10, "unit": "%"}
